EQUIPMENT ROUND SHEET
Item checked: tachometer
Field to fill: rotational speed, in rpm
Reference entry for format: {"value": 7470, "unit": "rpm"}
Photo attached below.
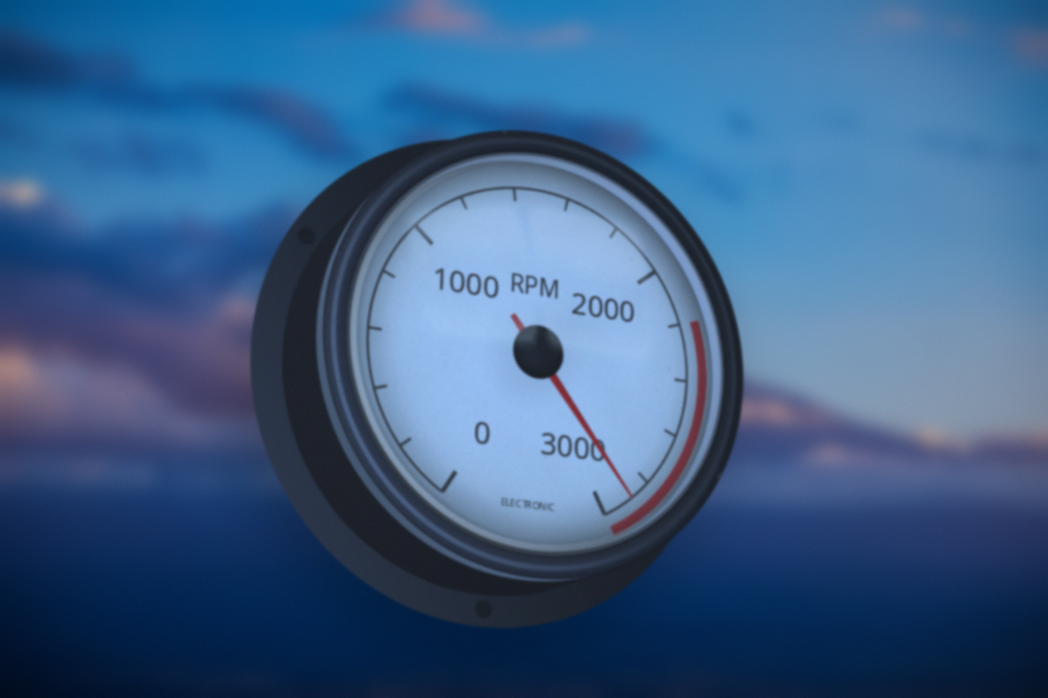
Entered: {"value": 2900, "unit": "rpm"}
